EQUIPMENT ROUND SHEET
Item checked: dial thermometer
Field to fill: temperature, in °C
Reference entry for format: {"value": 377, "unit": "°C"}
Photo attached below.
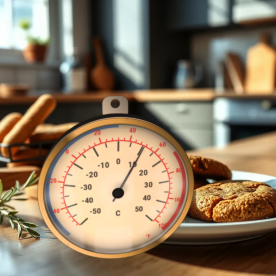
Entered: {"value": 10, "unit": "°C"}
